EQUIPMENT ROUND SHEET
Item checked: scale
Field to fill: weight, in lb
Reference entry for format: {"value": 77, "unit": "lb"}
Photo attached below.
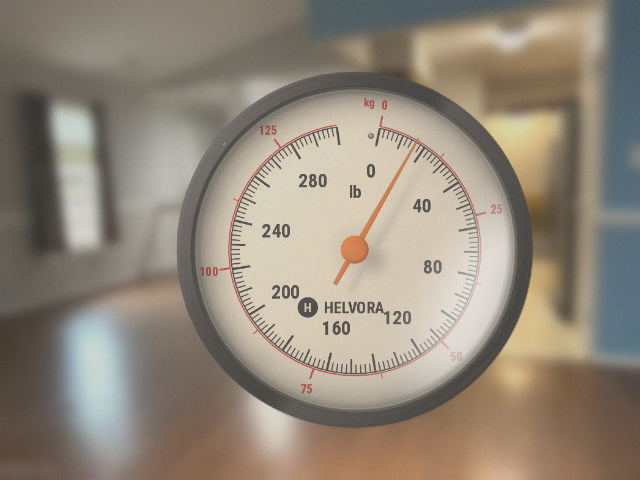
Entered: {"value": 16, "unit": "lb"}
